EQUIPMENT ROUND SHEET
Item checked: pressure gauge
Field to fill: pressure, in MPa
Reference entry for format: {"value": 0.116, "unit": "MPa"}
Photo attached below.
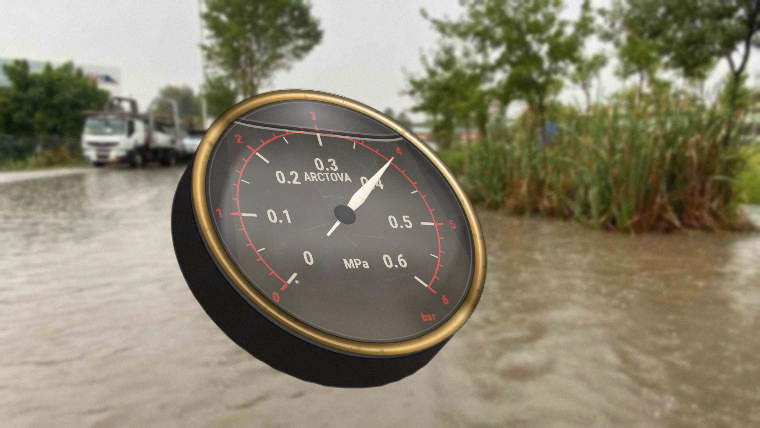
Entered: {"value": 0.4, "unit": "MPa"}
